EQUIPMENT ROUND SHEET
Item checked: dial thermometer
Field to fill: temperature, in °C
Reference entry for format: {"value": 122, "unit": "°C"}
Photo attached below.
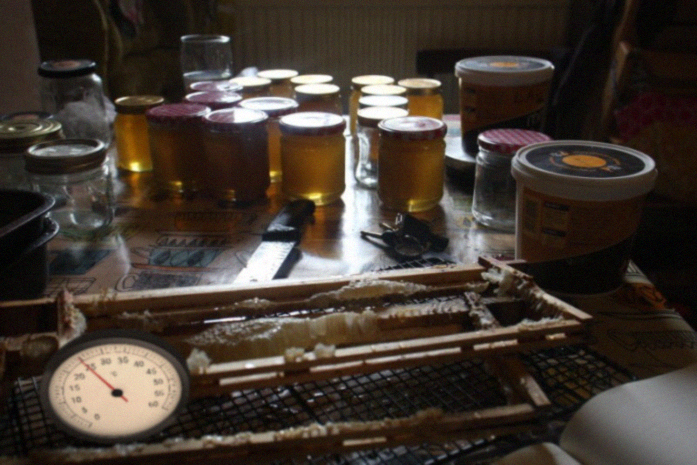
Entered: {"value": 25, "unit": "°C"}
